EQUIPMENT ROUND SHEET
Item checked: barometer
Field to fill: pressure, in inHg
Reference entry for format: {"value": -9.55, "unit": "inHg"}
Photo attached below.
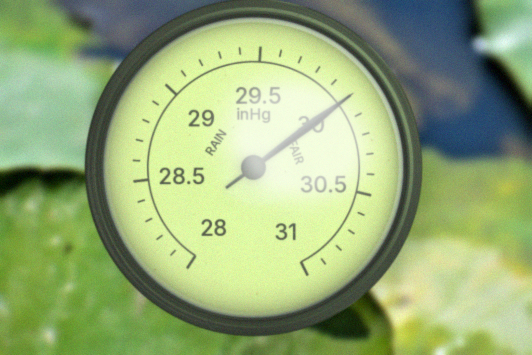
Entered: {"value": 30, "unit": "inHg"}
